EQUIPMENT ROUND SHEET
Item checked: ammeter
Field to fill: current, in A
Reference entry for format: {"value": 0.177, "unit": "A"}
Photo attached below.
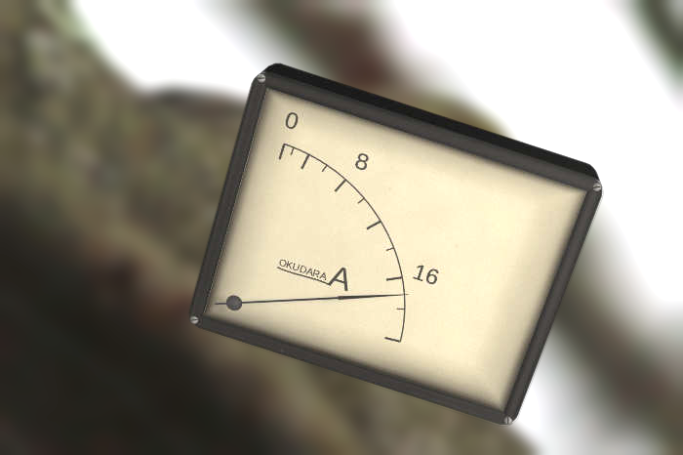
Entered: {"value": 17, "unit": "A"}
